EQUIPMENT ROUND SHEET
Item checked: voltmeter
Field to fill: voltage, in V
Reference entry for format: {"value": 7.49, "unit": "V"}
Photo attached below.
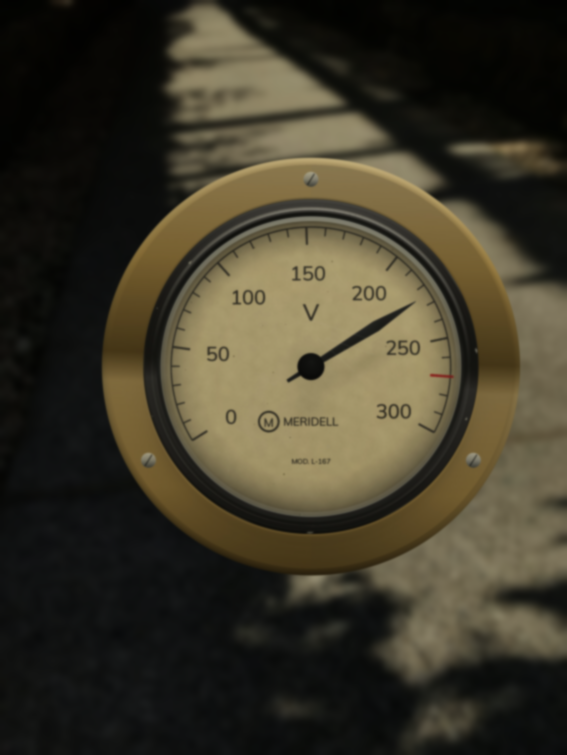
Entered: {"value": 225, "unit": "V"}
